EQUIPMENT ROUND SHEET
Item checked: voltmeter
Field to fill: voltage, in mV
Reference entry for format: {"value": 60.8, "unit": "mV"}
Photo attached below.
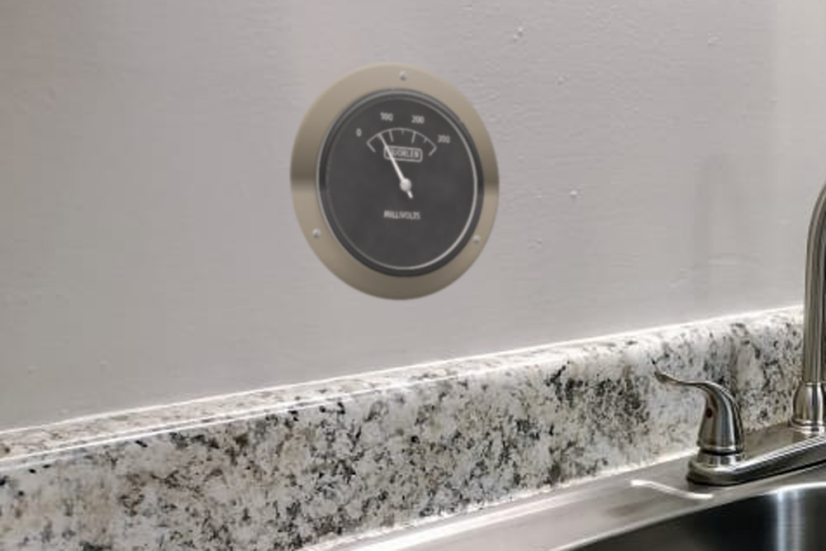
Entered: {"value": 50, "unit": "mV"}
